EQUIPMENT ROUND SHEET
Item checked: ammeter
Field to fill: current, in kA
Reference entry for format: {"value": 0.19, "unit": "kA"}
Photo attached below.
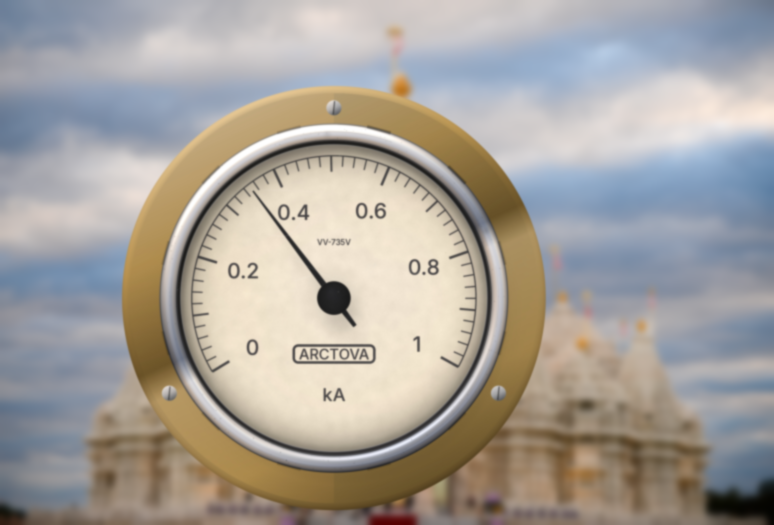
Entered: {"value": 0.35, "unit": "kA"}
